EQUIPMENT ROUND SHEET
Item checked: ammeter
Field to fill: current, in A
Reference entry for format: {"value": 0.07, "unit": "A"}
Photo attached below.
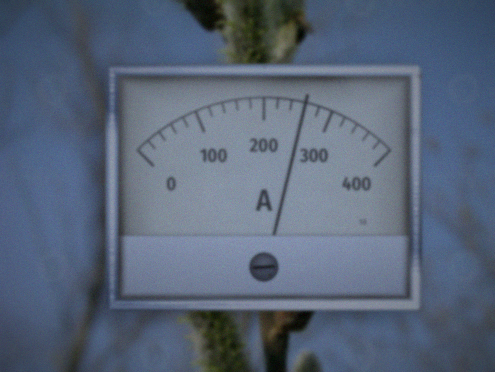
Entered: {"value": 260, "unit": "A"}
